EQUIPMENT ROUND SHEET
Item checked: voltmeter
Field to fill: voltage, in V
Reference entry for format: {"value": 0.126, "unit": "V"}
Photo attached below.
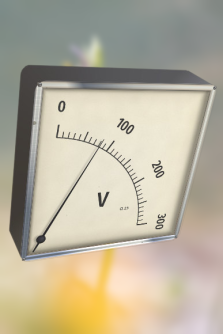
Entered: {"value": 80, "unit": "V"}
